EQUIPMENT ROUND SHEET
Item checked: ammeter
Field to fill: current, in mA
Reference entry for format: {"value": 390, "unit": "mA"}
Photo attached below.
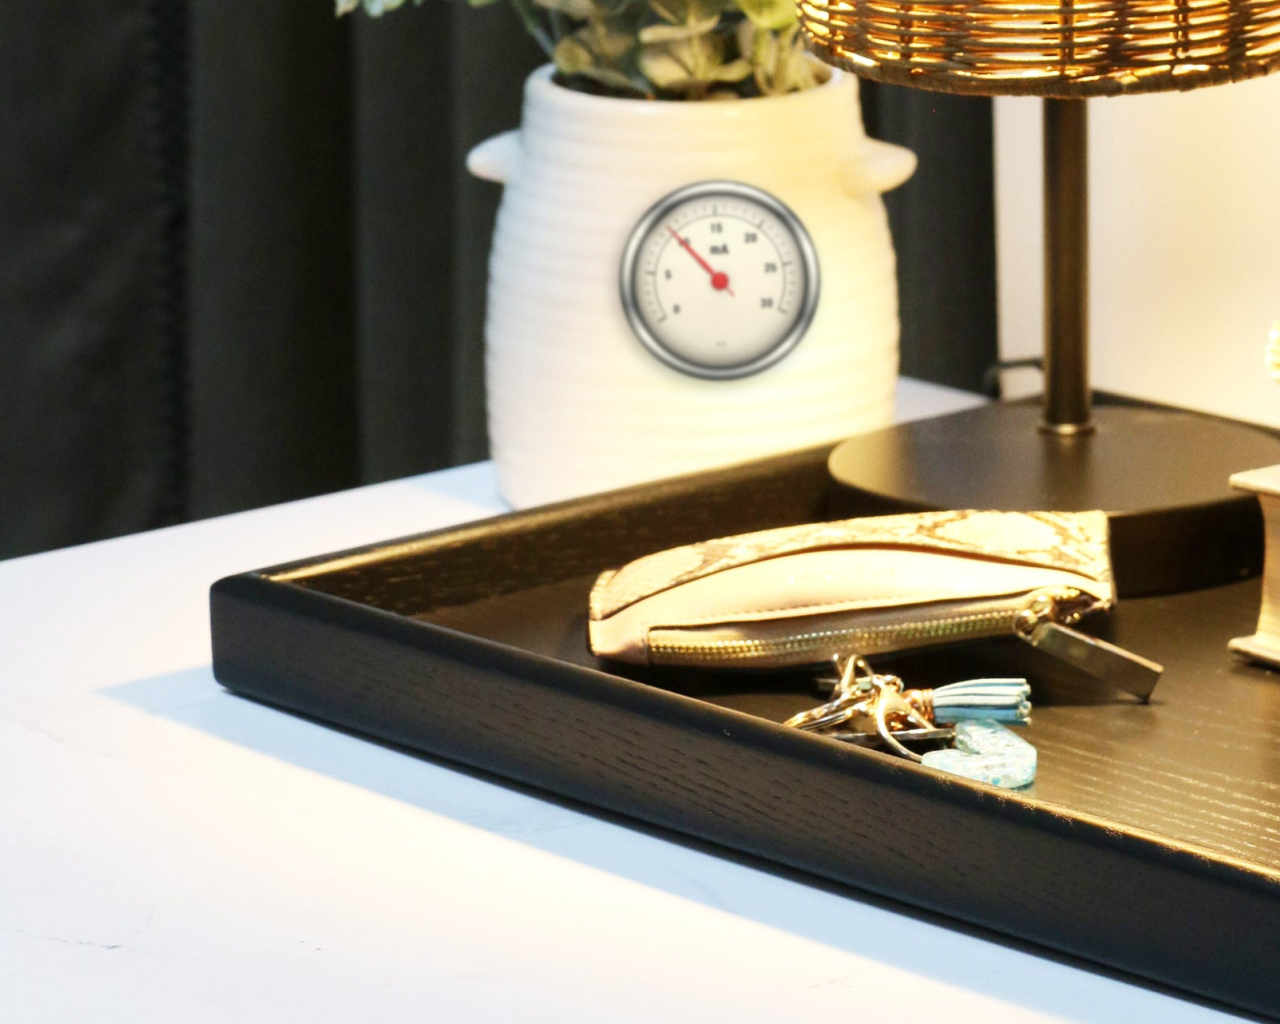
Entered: {"value": 10, "unit": "mA"}
